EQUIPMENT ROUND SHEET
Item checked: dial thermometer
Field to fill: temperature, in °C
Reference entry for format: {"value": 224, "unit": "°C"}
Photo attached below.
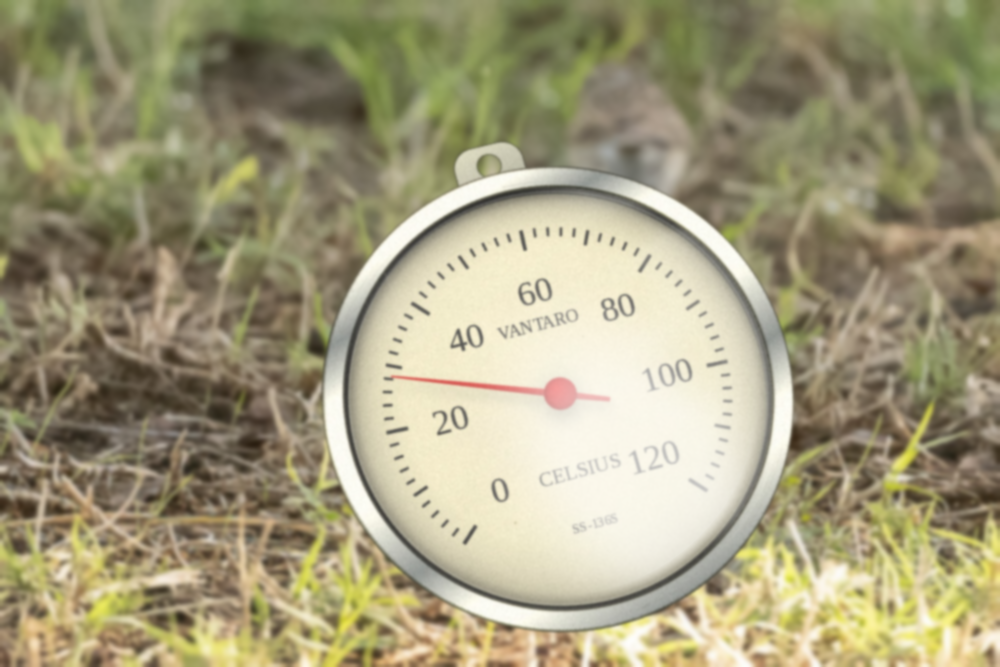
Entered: {"value": 28, "unit": "°C"}
